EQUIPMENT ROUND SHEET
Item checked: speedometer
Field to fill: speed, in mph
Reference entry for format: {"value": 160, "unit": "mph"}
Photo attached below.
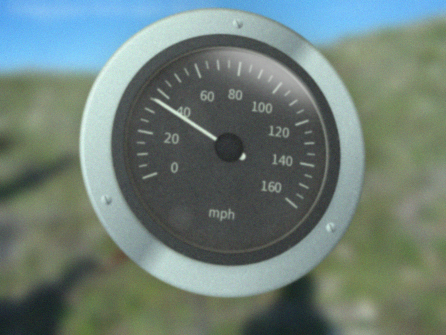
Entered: {"value": 35, "unit": "mph"}
